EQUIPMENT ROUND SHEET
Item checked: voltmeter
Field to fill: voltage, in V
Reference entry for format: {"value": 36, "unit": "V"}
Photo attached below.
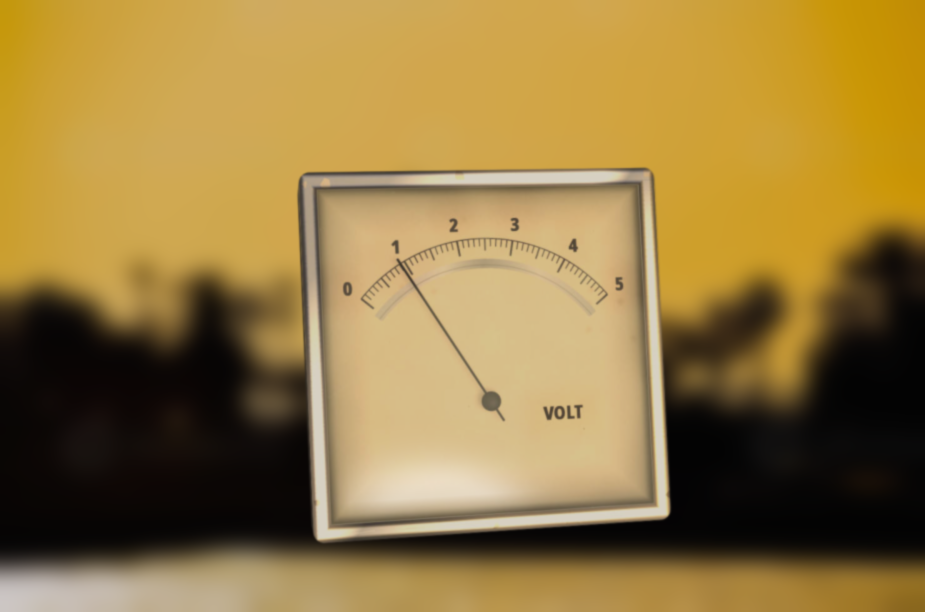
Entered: {"value": 0.9, "unit": "V"}
